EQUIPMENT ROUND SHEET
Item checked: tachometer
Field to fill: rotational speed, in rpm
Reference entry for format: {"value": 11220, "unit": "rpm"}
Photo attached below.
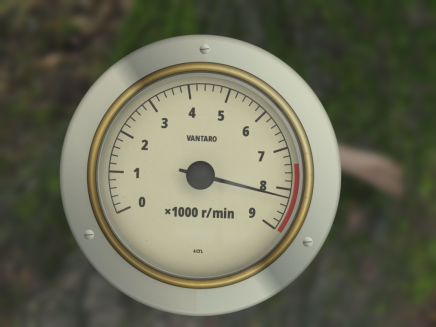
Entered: {"value": 8200, "unit": "rpm"}
